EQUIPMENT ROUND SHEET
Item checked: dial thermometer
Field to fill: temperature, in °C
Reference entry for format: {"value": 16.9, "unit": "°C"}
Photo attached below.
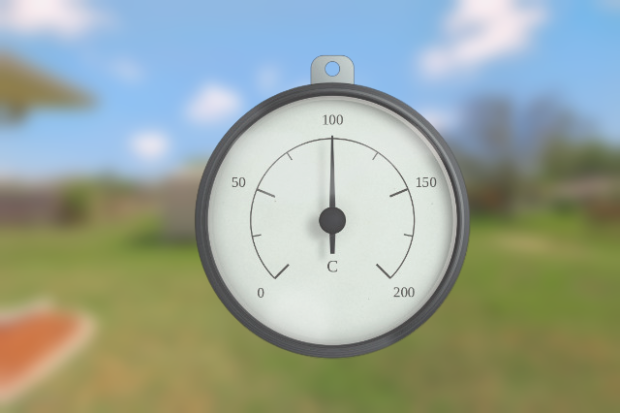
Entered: {"value": 100, "unit": "°C"}
